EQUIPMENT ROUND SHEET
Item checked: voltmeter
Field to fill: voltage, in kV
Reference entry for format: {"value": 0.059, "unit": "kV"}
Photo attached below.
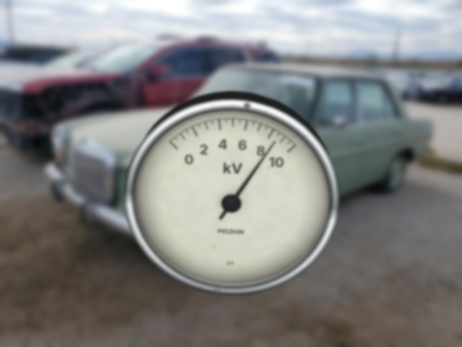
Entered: {"value": 8.5, "unit": "kV"}
